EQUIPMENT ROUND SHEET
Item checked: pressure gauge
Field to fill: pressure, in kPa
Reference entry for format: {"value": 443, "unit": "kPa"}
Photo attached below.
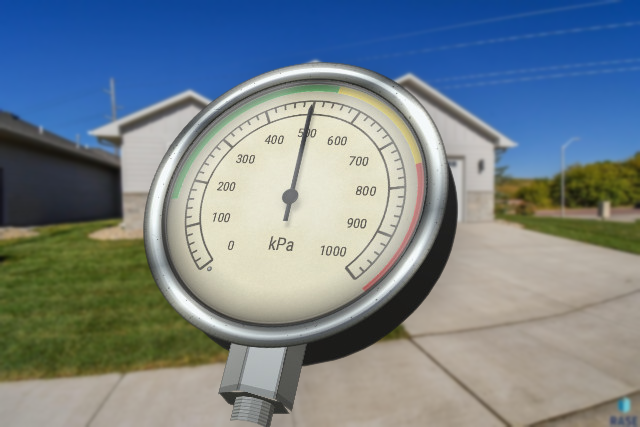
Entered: {"value": 500, "unit": "kPa"}
